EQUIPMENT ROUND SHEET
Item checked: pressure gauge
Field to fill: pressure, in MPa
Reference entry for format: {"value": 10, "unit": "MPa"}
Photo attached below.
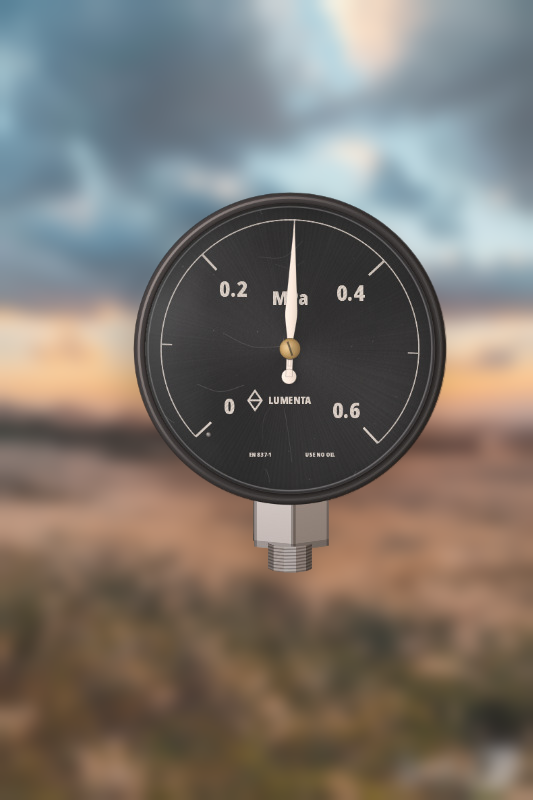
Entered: {"value": 0.3, "unit": "MPa"}
